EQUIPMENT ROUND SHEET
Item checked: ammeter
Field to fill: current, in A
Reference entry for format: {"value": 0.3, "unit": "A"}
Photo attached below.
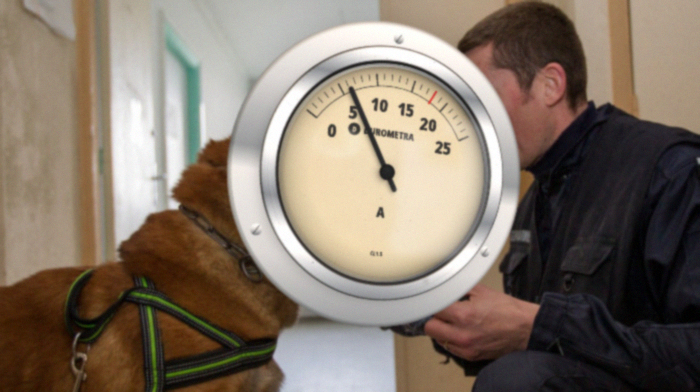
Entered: {"value": 6, "unit": "A"}
